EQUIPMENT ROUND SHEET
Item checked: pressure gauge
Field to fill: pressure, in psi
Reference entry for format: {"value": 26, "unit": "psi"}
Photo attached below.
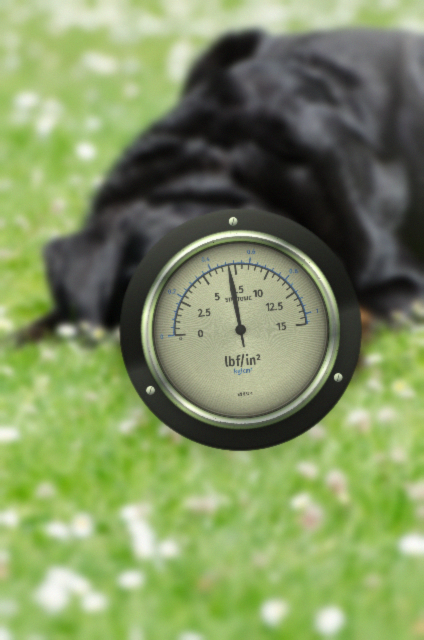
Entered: {"value": 7, "unit": "psi"}
